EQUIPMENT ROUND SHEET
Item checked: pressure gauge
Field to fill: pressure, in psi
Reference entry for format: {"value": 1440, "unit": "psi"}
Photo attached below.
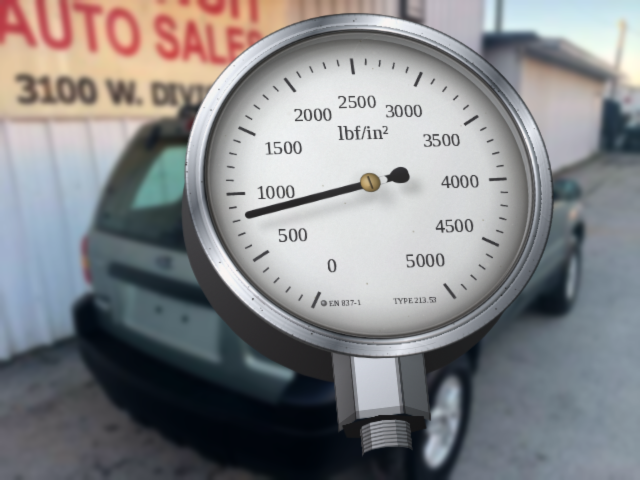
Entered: {"value": 800, "unit": "psi"}
